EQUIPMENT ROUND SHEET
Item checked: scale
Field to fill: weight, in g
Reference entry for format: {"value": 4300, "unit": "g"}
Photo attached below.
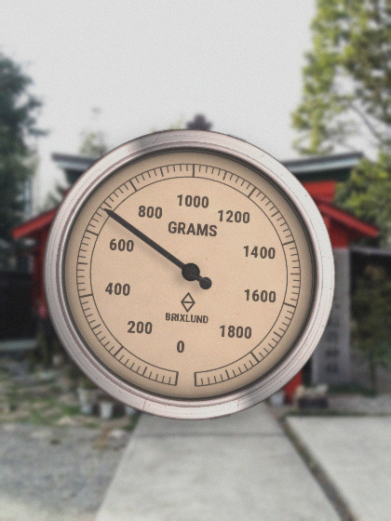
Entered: {"value": 680, "unit": "g"}
